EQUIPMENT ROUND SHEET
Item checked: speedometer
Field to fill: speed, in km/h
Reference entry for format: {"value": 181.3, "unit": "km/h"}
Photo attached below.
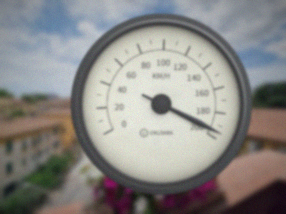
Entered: {"value": 195, "unit": "km/h"}
